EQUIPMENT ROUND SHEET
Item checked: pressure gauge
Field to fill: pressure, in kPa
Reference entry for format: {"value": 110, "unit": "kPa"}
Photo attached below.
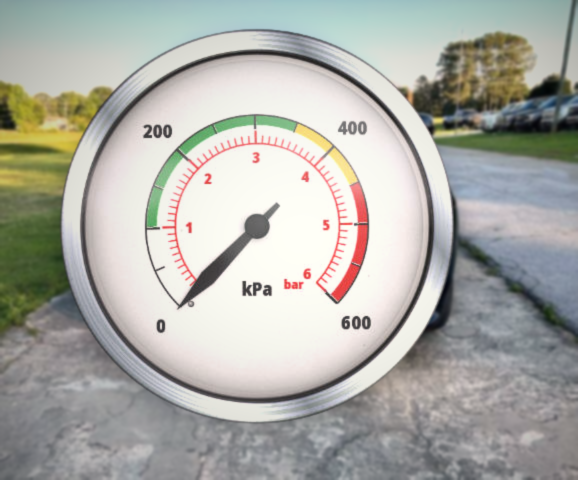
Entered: {"value": 0, "unit": "kPa"}
